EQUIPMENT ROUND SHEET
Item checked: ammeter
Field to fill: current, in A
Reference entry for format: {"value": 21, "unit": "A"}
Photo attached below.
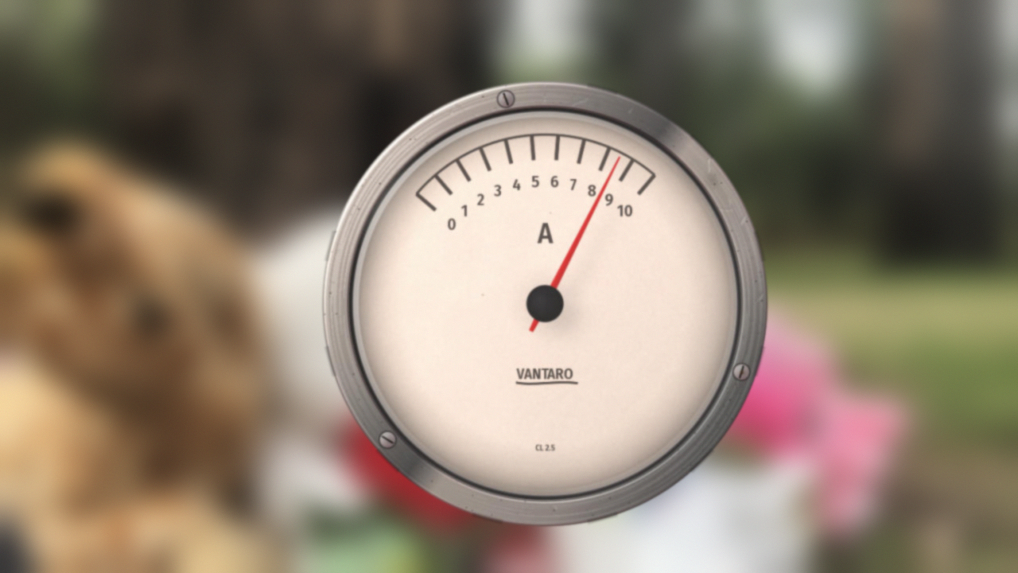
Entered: {"value": 8.5, "unit": "A"}
